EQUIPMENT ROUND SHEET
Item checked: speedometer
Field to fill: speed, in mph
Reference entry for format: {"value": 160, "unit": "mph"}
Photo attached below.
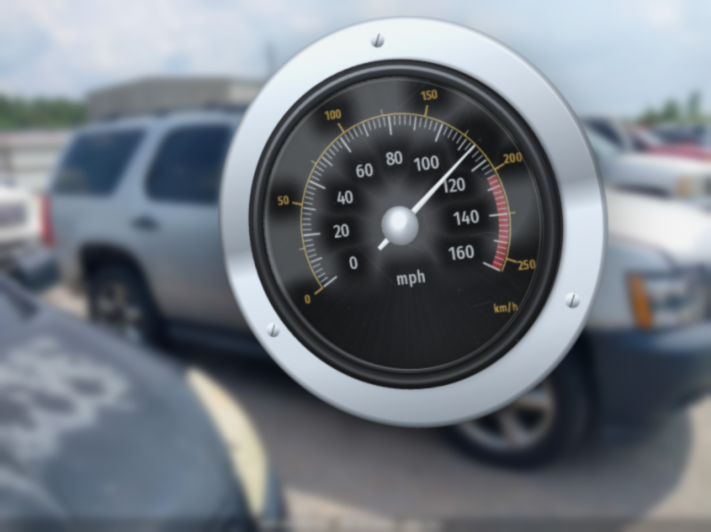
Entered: {"value": 114, "unit": "mph"}
